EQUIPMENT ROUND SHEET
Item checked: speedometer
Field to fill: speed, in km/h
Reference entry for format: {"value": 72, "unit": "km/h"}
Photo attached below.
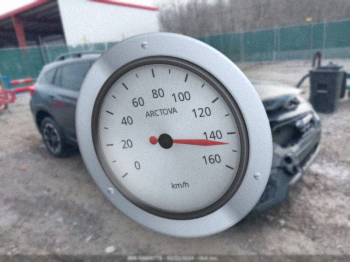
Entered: {"value": 145, "unit": "km/h"}
